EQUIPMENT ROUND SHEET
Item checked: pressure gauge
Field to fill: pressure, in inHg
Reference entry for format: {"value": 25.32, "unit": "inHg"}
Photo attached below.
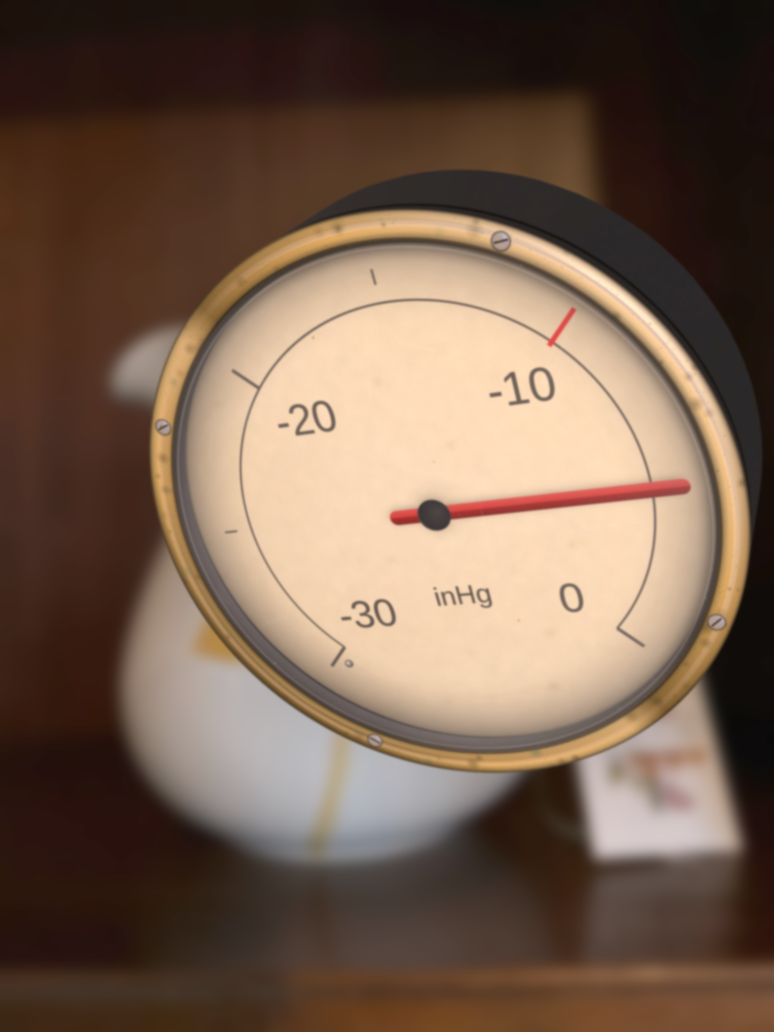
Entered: {"value": -5, "unit": "inHg"}
